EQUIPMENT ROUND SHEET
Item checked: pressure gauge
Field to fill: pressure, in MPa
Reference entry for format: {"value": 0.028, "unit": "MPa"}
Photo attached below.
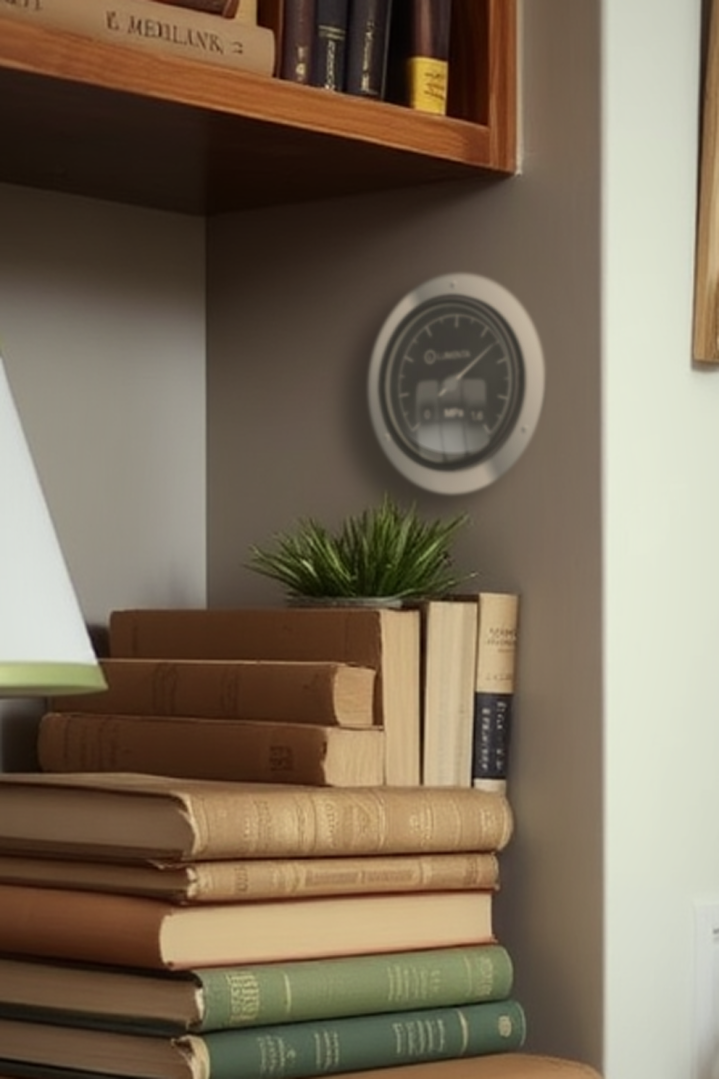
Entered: {"value": 1.1, "unit": "MPa"}
